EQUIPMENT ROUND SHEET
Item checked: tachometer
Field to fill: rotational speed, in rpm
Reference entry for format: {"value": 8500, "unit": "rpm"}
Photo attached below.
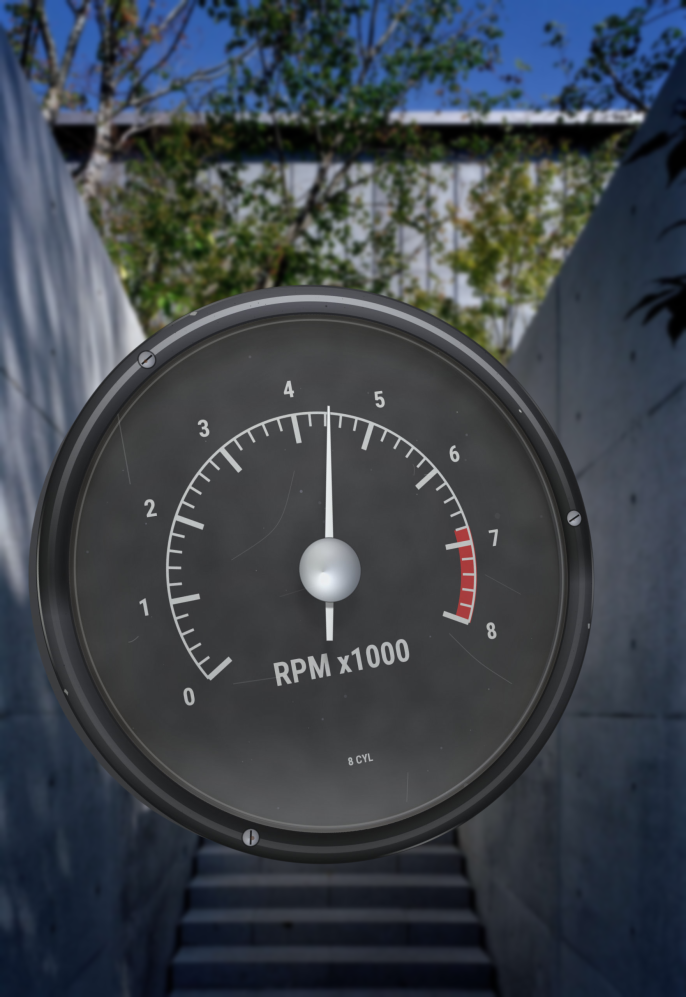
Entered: {"value": 4400, "unit": "rpm"}
